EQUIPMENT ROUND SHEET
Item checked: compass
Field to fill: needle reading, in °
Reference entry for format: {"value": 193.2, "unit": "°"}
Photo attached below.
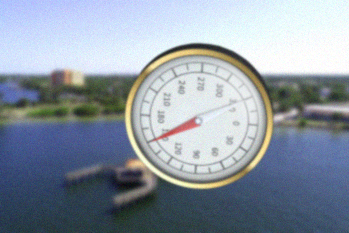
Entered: {"value": 150, "unit": "°"}
